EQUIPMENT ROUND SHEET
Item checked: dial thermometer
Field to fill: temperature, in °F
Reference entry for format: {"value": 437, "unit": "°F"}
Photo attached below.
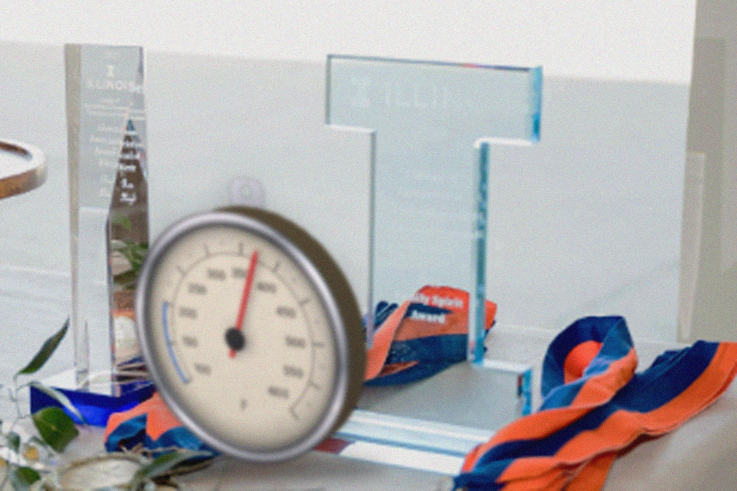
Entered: {"value": 375, "unit": "°F"}
